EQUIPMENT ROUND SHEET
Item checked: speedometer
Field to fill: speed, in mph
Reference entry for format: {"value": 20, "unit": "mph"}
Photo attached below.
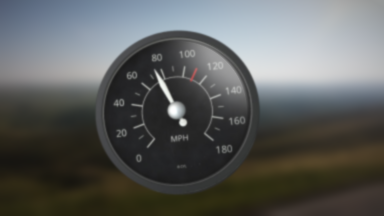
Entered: {"value": 75, "unit": "mph"}
